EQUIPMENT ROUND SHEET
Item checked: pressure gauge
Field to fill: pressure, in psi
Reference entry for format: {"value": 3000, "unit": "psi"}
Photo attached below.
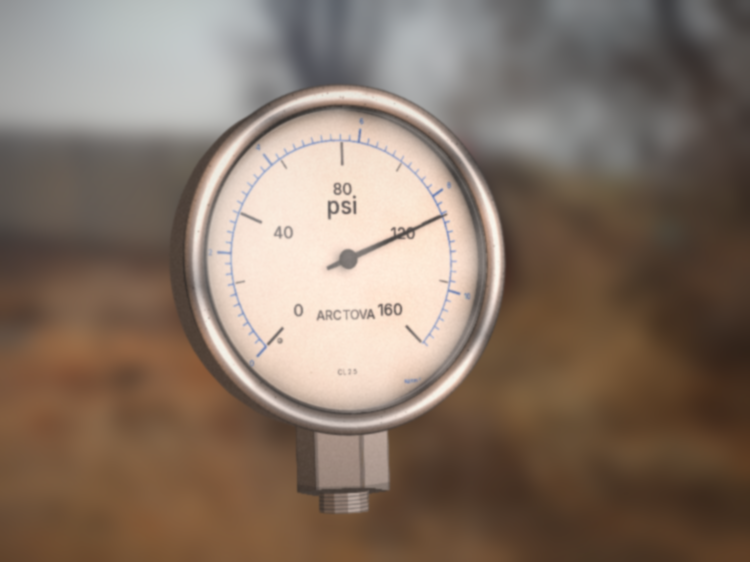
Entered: {"value": 120, "unit": "psi"}
